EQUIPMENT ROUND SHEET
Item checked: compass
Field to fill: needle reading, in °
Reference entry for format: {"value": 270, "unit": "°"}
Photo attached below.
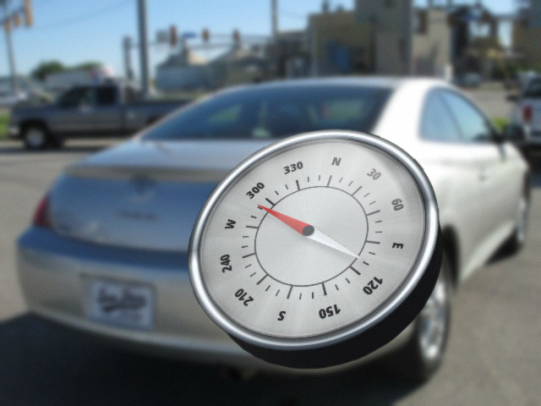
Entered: {"value": 290, "unit": "°"}
